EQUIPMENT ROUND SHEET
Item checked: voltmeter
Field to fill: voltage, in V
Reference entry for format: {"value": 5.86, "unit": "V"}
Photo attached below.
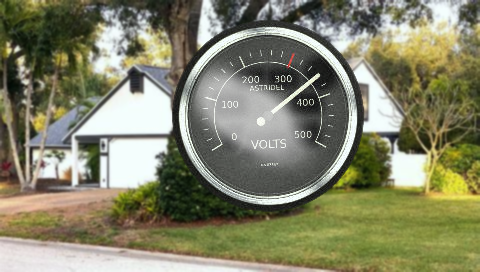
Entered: {"value": 360, "unit": "V"}
